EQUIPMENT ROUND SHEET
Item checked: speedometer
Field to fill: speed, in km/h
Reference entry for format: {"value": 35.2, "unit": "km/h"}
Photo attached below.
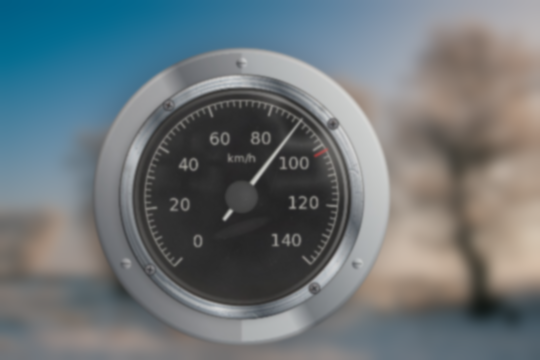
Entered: {"value": 90, "unit": "km/h"}
